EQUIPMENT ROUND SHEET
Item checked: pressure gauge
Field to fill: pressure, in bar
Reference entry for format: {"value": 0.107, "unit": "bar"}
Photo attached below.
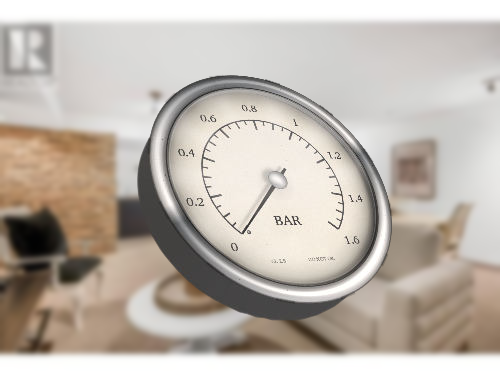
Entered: {"value": 0, "unit": "bar"}
